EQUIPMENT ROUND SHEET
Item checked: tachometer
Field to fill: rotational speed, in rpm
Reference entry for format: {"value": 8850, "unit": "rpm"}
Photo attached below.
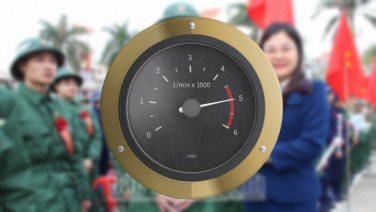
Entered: {"value": 5000, "unit": "rpm"}
